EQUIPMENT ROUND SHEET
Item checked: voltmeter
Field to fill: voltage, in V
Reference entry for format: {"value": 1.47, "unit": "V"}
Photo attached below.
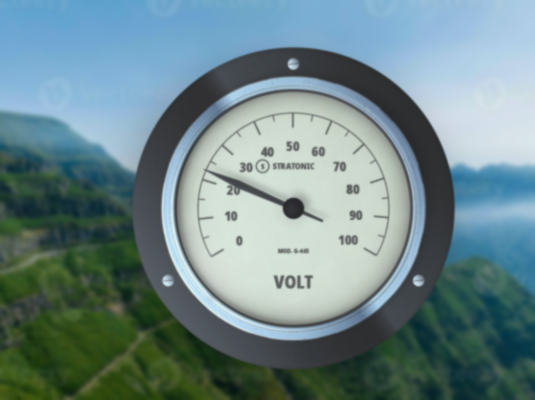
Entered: {"value": 22.5, "unit": "V"}
